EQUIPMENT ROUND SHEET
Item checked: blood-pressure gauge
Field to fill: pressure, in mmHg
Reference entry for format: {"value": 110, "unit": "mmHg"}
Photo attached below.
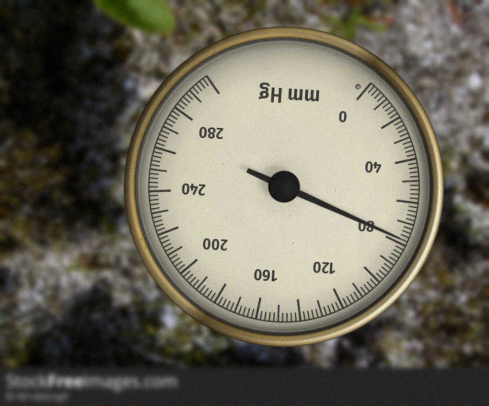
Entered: {"value": 78, "unit": "mmHg"}
